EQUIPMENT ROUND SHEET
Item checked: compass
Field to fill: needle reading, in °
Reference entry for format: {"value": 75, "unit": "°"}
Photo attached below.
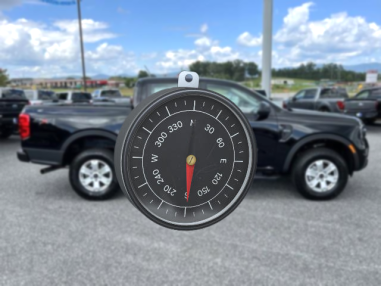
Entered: {"value": 180, "unit": "°"}
